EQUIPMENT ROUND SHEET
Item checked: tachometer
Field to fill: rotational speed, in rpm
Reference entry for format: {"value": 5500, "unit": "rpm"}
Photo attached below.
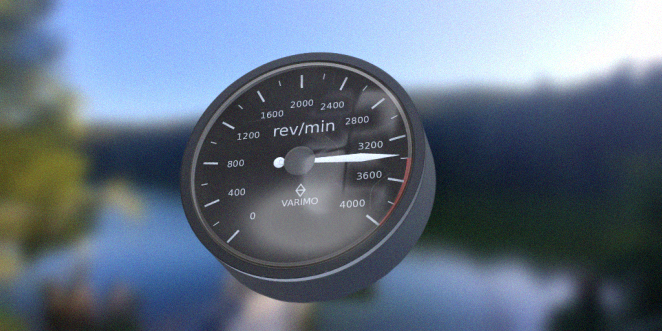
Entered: {"value": 3400, "unit": "rpm"}
